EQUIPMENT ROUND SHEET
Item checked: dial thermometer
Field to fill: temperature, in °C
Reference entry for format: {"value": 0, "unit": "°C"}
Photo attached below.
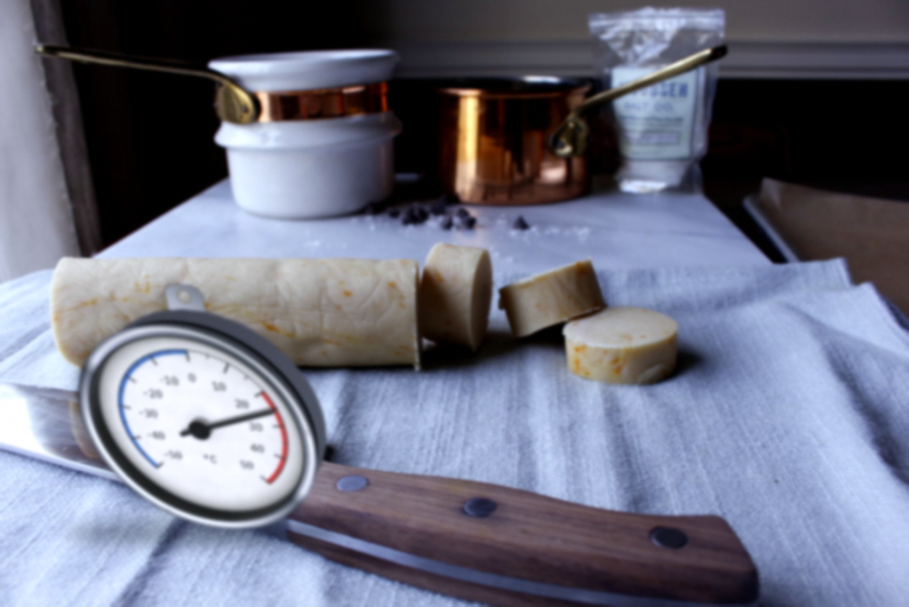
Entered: {"value": 25, "unit": "°C"}
